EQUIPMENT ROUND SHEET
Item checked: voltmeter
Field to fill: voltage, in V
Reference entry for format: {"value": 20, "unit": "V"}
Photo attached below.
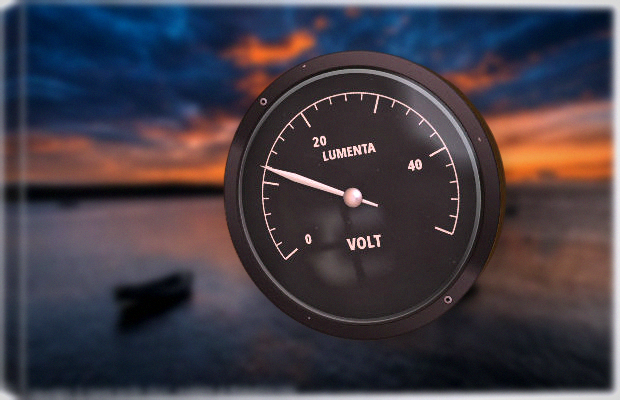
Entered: {"value": 12, "unit": "V"}
